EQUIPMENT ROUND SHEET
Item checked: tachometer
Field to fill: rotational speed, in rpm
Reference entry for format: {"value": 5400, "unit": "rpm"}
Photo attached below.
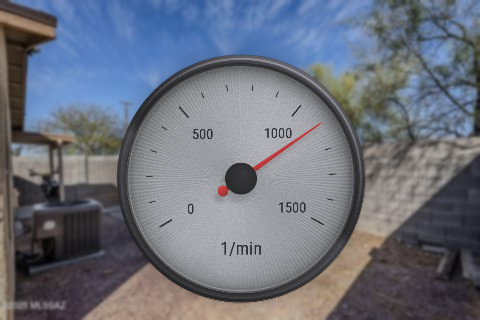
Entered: {"value": 1100, "unit": "rpm"}
